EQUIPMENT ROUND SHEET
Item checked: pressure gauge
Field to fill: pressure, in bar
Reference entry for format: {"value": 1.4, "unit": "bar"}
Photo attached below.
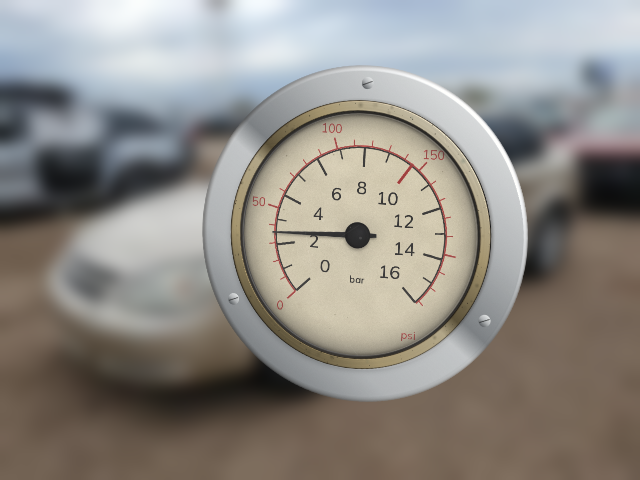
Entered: {"value": 2.5, "unit": "bar"}
